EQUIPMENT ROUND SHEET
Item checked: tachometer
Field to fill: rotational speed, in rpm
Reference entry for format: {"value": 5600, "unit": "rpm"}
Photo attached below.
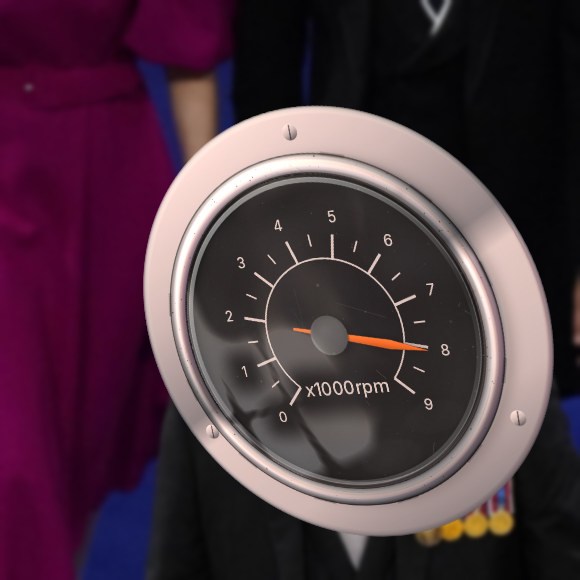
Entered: {"value": 8000, "unit": "rpm"}
